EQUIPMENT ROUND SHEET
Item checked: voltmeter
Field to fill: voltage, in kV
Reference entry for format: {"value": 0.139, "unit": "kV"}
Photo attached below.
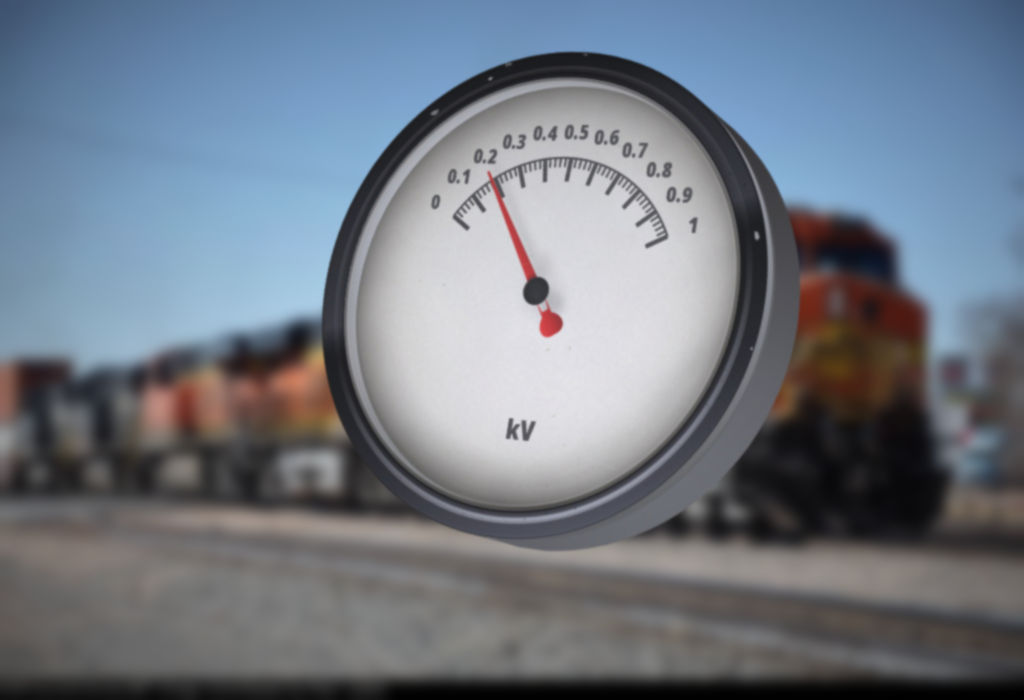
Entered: {"value": 0.2, "unit": "kV"}
